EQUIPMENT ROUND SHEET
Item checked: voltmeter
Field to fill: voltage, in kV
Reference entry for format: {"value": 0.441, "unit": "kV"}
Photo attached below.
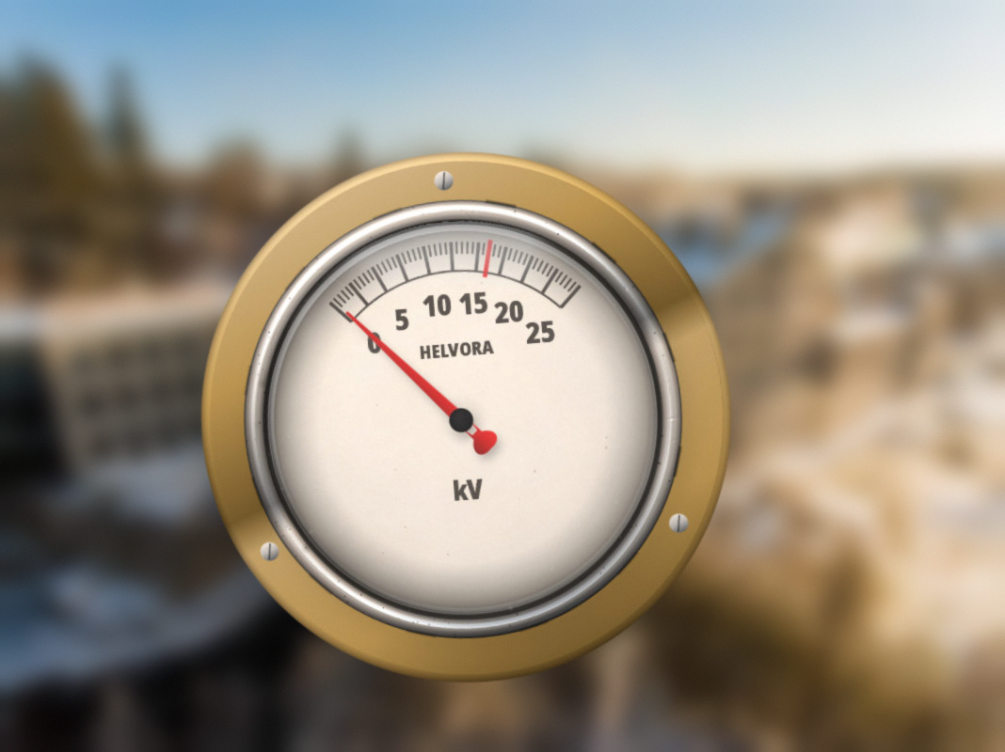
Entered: {"value": 0.5, "unit": "kV"}
